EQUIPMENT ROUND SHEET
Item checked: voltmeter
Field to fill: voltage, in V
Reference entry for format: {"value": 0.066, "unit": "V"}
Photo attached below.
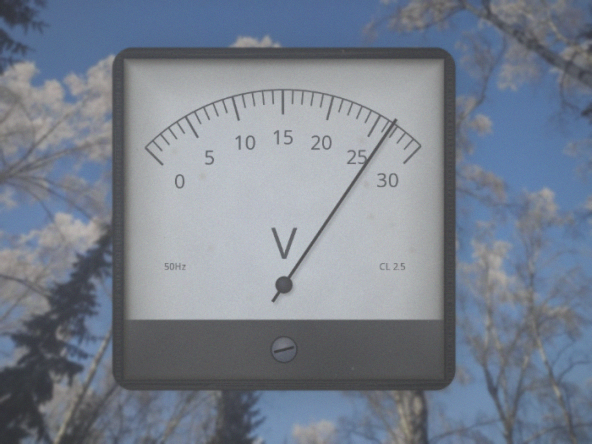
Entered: {"value": 26.5, "unit": "V"}
